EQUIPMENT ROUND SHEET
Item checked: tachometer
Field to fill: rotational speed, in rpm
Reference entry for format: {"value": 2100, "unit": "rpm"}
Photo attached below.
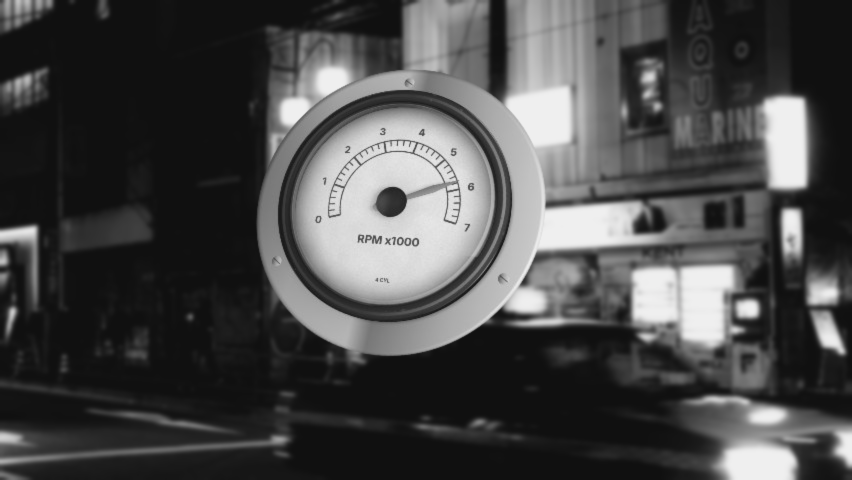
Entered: {"value": 5800, "unit": "rpm"}
